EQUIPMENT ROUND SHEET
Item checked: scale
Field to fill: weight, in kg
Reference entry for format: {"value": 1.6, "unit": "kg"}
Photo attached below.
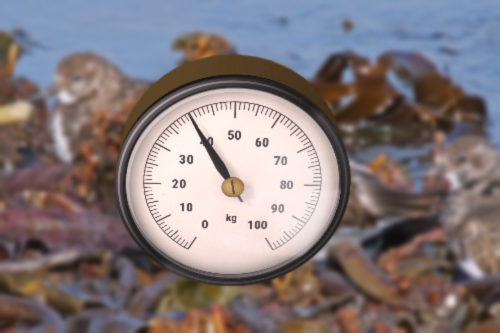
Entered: {"value": 40, "unit": "kg"}
